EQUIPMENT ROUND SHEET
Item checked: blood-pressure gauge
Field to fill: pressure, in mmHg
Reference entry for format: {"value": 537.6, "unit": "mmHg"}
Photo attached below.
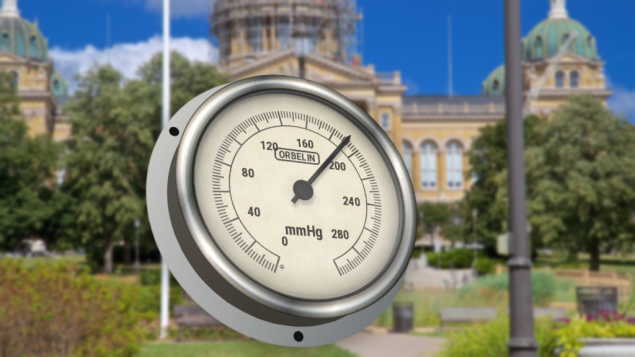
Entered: {"value": 190, "unit": "mmHg"}
